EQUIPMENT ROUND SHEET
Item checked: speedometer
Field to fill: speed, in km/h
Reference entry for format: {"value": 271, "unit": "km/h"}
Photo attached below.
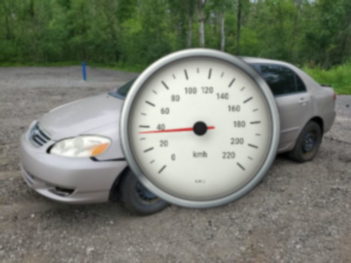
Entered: {"value": 35, "unit": "km/h"}
